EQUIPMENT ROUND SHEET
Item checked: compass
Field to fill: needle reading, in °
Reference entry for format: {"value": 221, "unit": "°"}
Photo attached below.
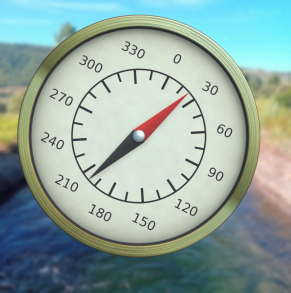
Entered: {"value": 22.5, "unit": "°"}
